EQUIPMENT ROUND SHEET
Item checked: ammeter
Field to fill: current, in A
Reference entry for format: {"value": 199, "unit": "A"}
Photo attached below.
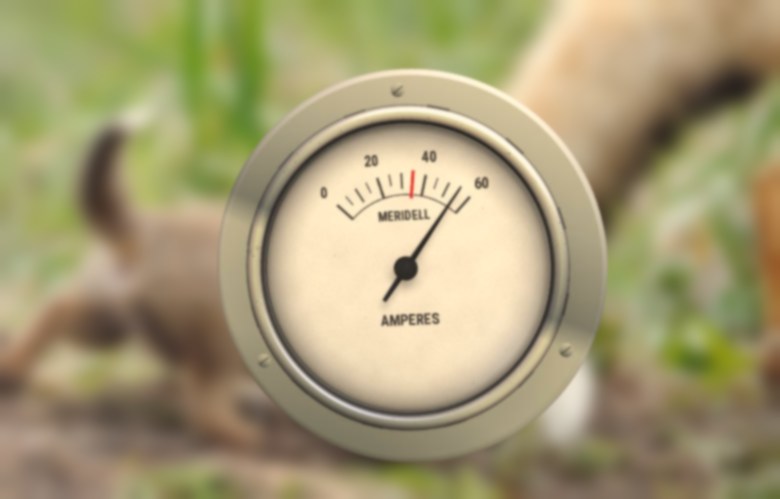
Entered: {"value": 55, "unit": "A"}
